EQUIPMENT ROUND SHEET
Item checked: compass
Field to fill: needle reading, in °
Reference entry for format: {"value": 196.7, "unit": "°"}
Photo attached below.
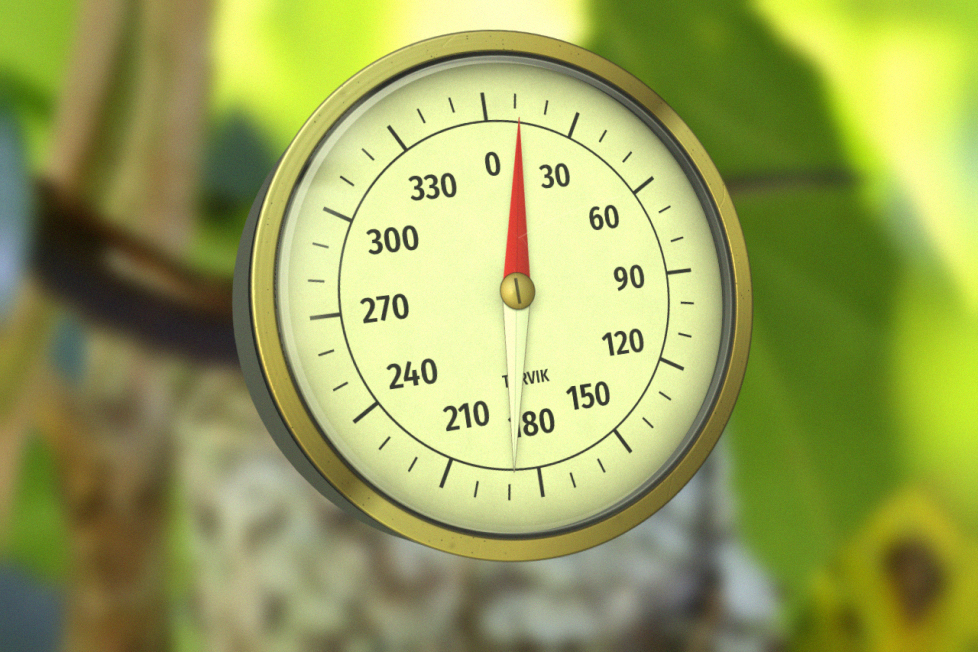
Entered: {"value": 10, "unit": "°"}
